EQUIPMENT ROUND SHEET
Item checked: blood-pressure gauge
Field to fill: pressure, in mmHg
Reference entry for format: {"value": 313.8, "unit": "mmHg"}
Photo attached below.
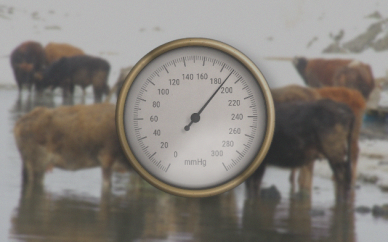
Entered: {"value": 190, "unit": "mmHg"}
